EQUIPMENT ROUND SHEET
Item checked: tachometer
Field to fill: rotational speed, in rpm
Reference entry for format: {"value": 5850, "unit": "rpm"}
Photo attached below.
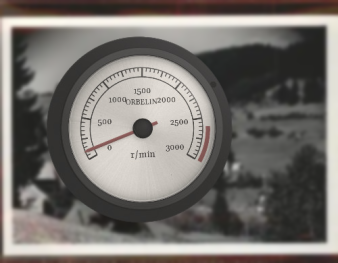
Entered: {"value": 100, "unit": "rpm"}
